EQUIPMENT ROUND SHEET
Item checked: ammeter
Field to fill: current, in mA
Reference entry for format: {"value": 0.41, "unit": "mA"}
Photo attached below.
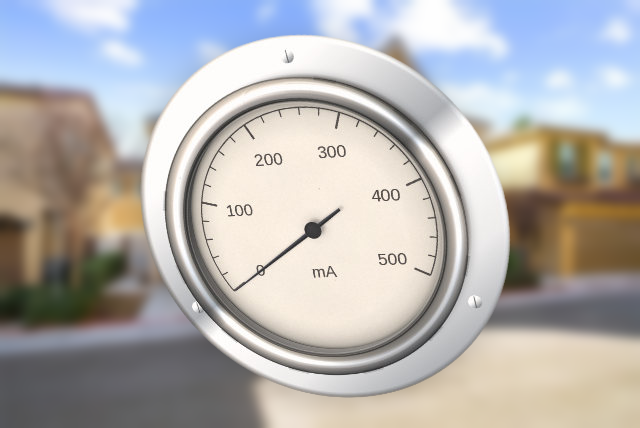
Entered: {"value": 0, "unit": "mA"}
